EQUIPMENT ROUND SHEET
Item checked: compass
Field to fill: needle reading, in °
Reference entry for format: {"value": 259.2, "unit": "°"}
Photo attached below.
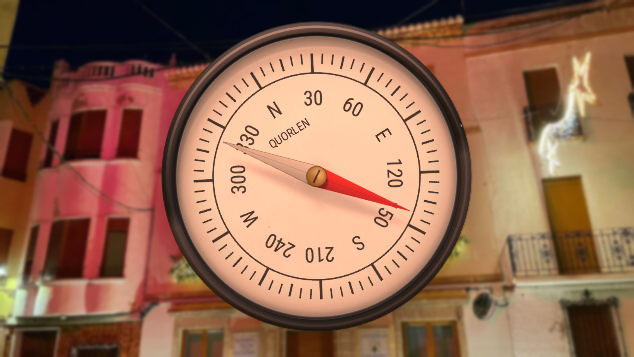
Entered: {"value": 142.5, "unit": "°"}
